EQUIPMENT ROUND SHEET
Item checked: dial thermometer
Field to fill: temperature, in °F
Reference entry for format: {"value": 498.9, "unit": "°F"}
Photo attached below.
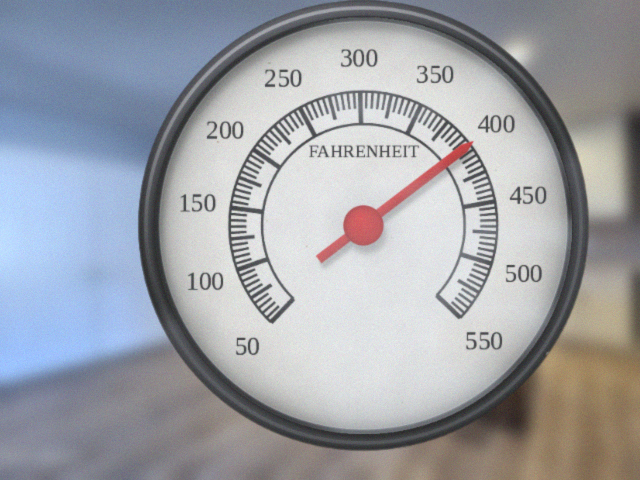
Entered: {"value": 400, "unit": "°F"}
